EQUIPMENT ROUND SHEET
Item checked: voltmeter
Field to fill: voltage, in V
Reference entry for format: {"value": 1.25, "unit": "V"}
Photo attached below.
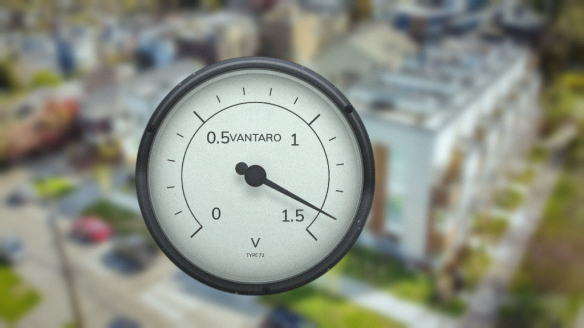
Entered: {"value": 1.4, "unit": "V"}
